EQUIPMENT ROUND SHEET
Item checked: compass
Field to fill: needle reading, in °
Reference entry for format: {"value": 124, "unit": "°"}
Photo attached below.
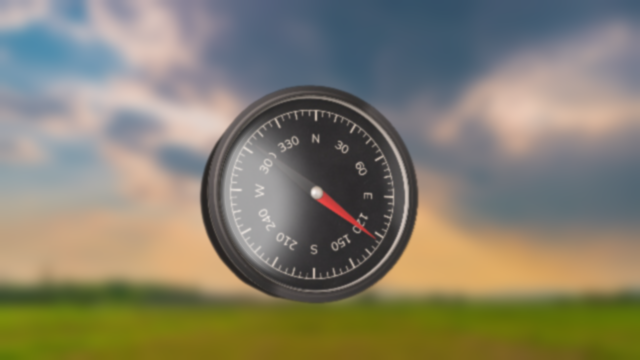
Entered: {"value": 125, "unit": "°"}
